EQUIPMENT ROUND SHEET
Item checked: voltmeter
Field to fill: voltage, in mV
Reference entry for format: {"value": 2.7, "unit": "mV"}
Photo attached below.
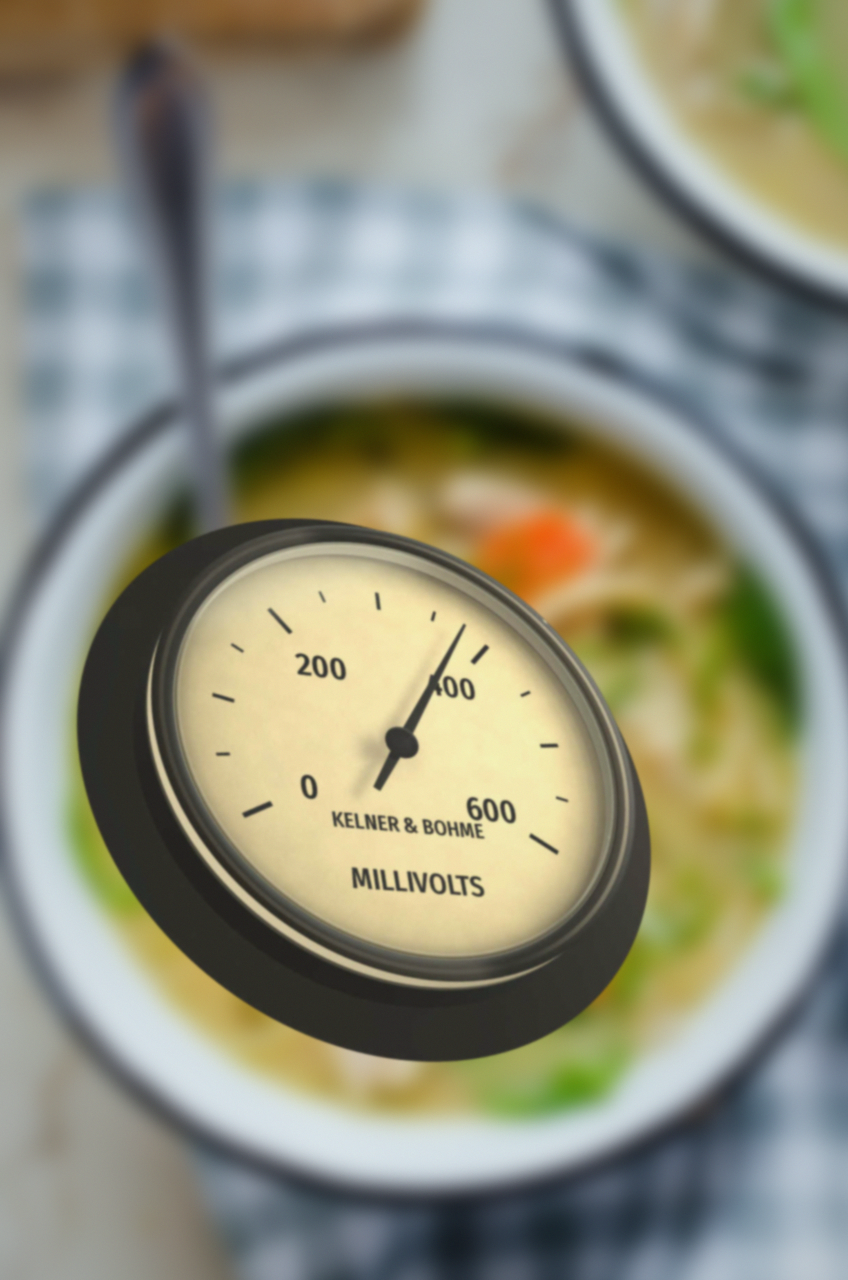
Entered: {"value": 375, "unit": "mV"}
